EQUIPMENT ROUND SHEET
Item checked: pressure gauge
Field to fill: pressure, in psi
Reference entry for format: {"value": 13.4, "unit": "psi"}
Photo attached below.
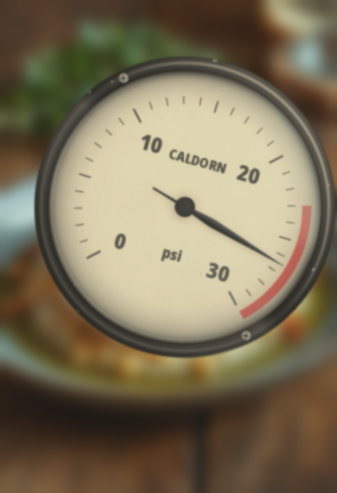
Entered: {"value": 26.5, "unit": "psi"}
